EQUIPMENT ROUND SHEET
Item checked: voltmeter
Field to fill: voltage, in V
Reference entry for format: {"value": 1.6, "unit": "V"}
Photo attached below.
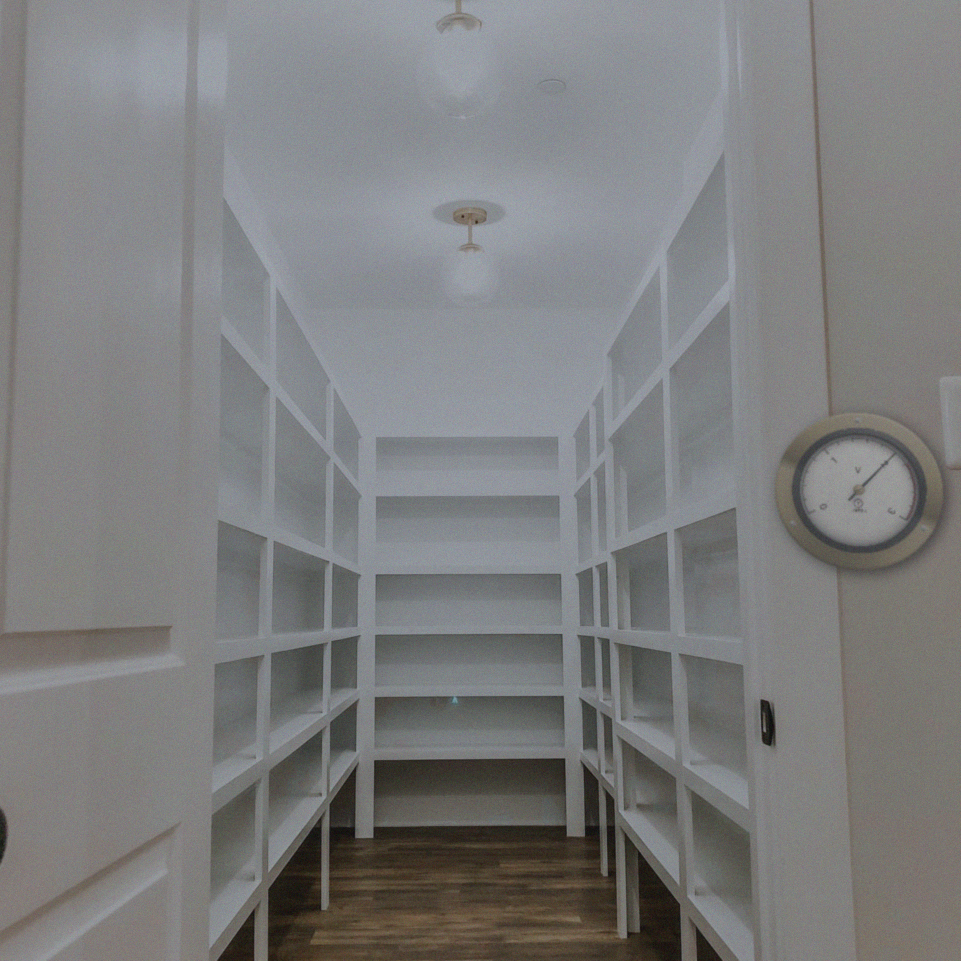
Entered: {"value": 2, "unit": "V"}
